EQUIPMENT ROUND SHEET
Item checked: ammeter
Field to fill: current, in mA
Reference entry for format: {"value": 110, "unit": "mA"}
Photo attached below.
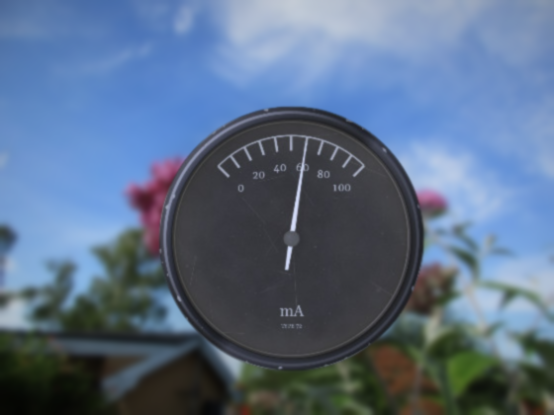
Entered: {"value": 60, "unit": "mA"}
